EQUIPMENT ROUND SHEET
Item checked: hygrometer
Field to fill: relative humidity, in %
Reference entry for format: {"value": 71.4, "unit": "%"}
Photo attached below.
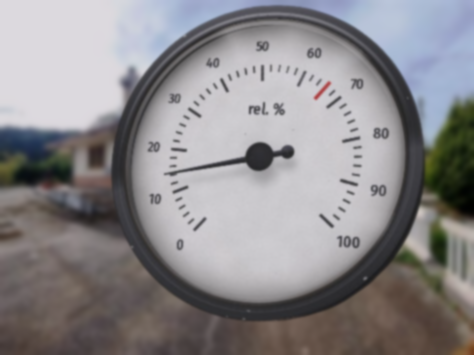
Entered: {"value": 14, "unit": "%"}
